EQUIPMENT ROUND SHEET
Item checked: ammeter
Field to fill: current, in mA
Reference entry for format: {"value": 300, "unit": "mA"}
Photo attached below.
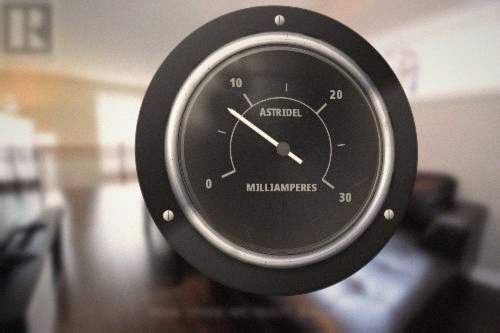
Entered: {"value": 7.5, "unit": "mA"}
